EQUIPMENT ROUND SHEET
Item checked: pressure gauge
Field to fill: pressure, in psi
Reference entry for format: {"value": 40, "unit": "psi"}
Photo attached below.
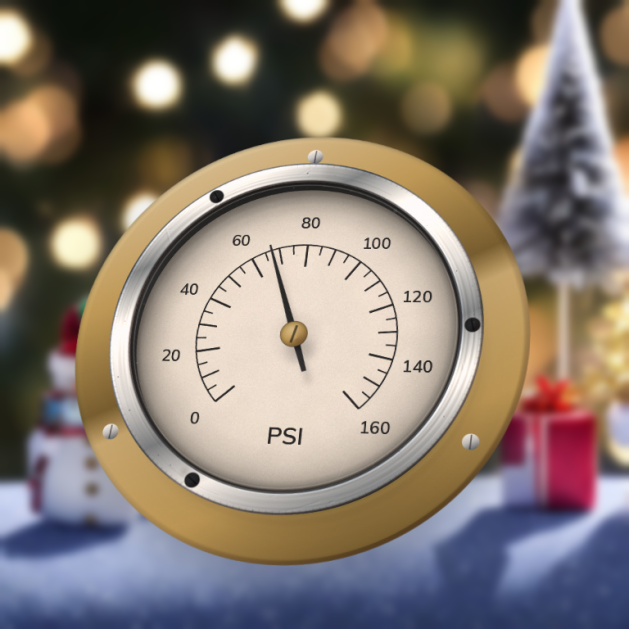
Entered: {"value": 67.5, "unit": "psi"}
